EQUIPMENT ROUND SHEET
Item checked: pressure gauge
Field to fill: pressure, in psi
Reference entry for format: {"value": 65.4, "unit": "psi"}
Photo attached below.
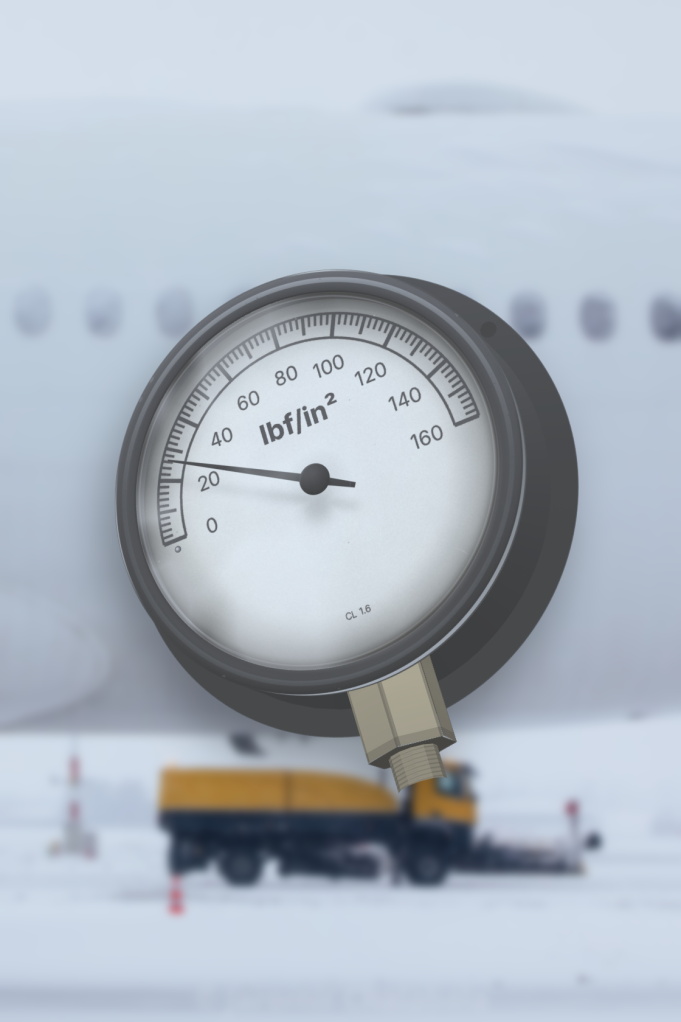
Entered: {"value": 26, "unit": "psi"}
